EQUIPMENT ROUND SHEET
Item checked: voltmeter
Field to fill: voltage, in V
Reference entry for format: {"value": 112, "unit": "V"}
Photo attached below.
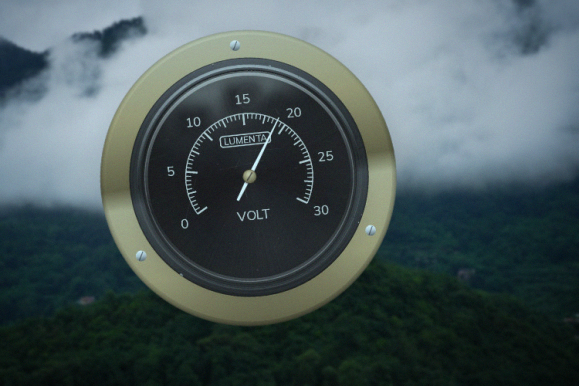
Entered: {"value": 19, "unit": "V"}
